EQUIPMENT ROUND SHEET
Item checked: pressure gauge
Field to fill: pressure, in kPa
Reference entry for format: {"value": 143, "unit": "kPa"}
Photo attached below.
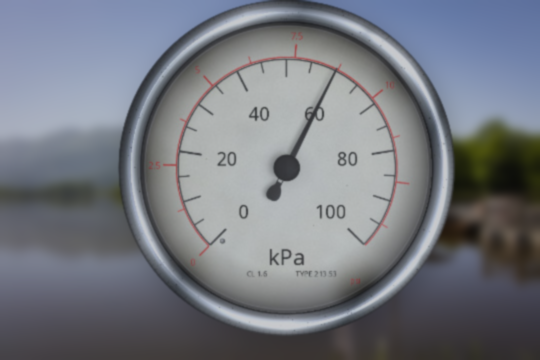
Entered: {"value": 60, "unit": "kPa"}
